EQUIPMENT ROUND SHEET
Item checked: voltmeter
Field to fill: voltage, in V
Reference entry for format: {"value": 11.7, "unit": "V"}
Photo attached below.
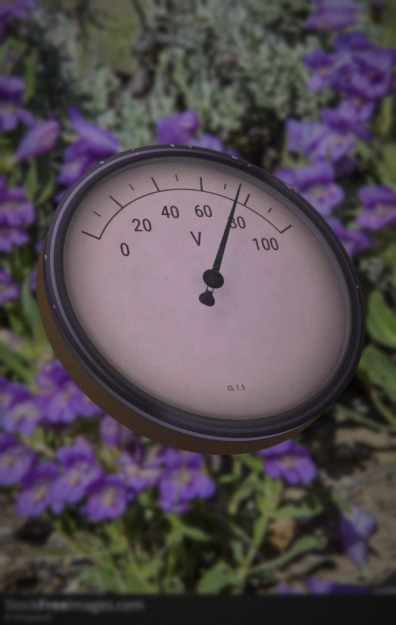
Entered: {"value": 75, "unit": "V"}
